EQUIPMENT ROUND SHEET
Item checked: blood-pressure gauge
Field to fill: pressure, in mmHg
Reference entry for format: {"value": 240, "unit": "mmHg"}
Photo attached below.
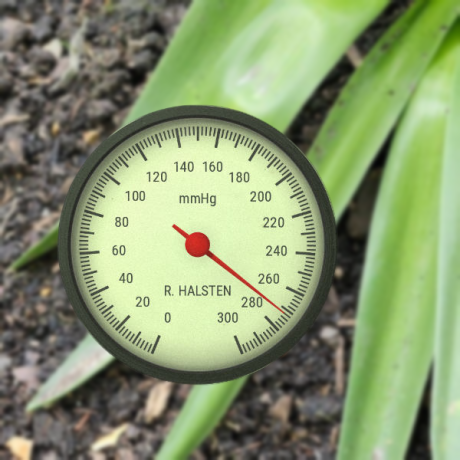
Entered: {"value": 272, "unit": "mmHg"}
